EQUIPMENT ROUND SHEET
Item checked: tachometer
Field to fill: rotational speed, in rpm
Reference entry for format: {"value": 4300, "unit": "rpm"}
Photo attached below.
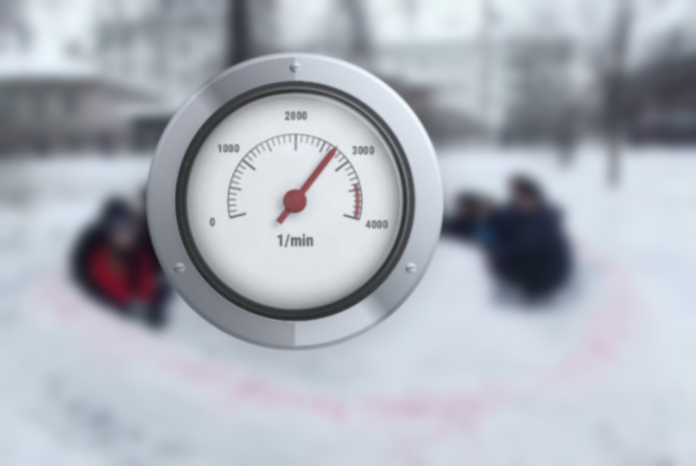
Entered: {"value": 2700, "unit": "rpm"}
